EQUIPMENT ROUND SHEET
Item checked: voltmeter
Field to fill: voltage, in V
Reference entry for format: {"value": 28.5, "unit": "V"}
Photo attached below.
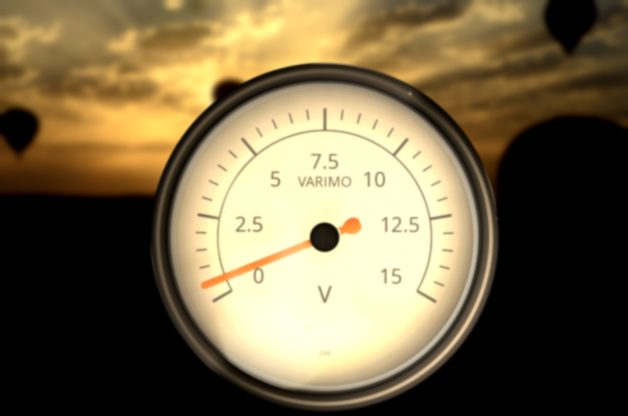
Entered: {"value": 0.5, "unit": "V"}
